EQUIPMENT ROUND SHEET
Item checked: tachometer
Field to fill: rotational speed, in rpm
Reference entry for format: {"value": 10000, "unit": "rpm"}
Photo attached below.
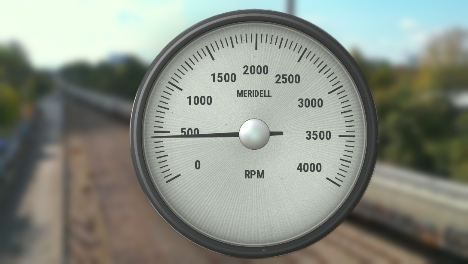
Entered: {"value": 450, "unit": "rpm"}
